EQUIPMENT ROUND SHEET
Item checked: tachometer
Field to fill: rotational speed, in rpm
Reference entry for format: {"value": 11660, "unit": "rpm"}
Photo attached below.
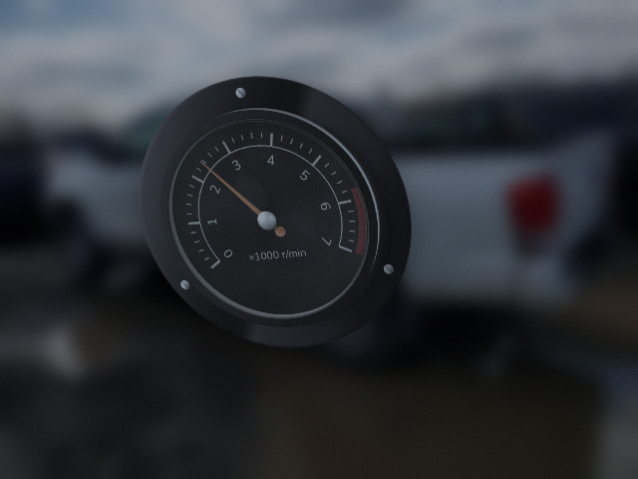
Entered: {"value": 2400, "unit": "rpm"}
